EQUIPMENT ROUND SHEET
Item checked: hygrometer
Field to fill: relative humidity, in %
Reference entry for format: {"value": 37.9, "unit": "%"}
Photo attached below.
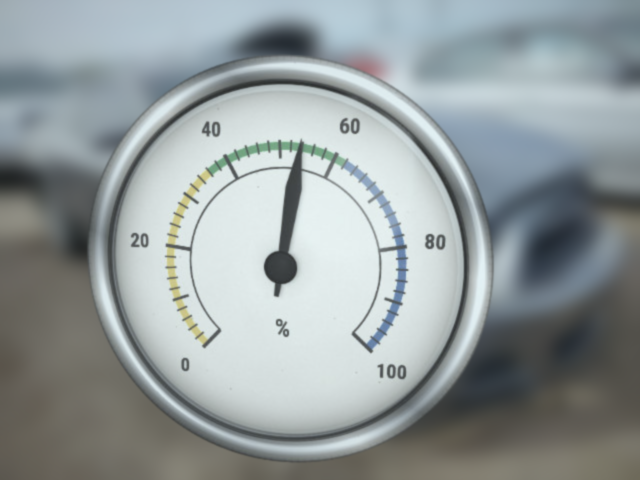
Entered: {"value": 54, "unit": "%"}
